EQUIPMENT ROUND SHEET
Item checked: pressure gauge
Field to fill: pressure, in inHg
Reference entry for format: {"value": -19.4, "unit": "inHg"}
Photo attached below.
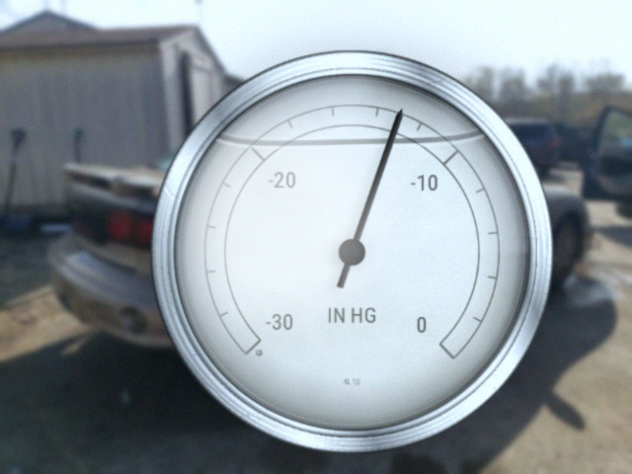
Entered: {"value": -13, "unit": "inHg"}
